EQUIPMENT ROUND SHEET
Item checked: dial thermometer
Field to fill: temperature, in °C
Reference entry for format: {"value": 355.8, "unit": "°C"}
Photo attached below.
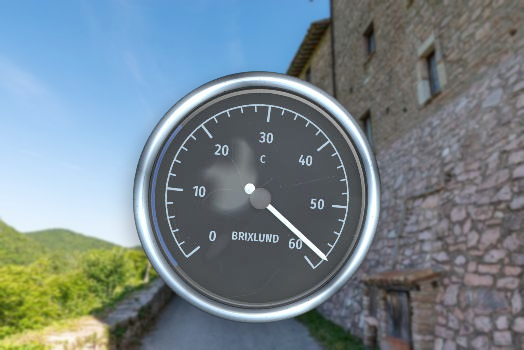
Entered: {"value": 58, "unit": "°C"}
